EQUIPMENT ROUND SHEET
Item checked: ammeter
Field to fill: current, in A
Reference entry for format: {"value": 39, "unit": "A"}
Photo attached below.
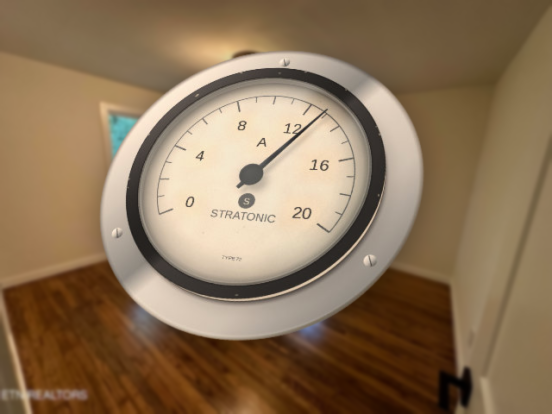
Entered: {"value": 13, "unit": "A"}
